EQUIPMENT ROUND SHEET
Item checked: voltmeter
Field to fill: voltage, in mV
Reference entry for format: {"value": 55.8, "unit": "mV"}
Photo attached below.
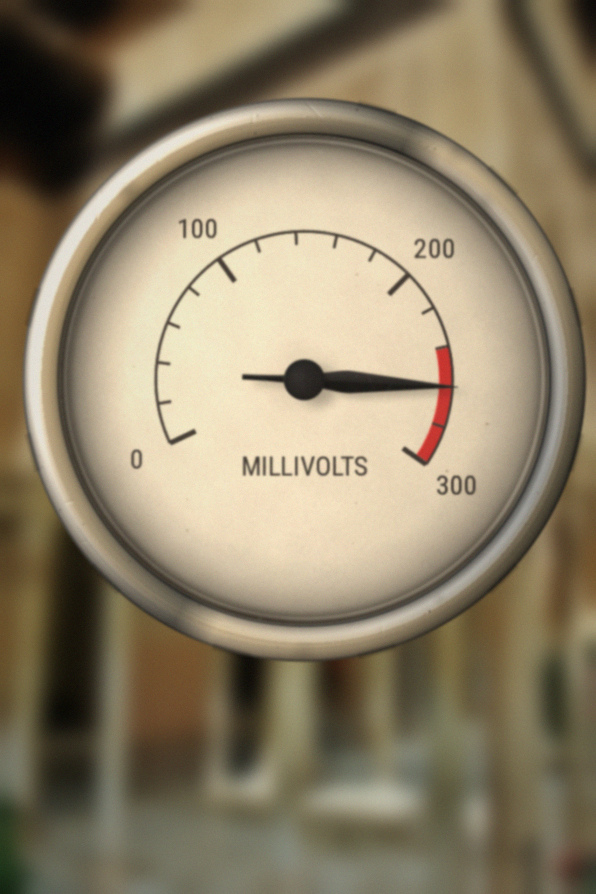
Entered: {"value": 260, "unit": "mV"}
